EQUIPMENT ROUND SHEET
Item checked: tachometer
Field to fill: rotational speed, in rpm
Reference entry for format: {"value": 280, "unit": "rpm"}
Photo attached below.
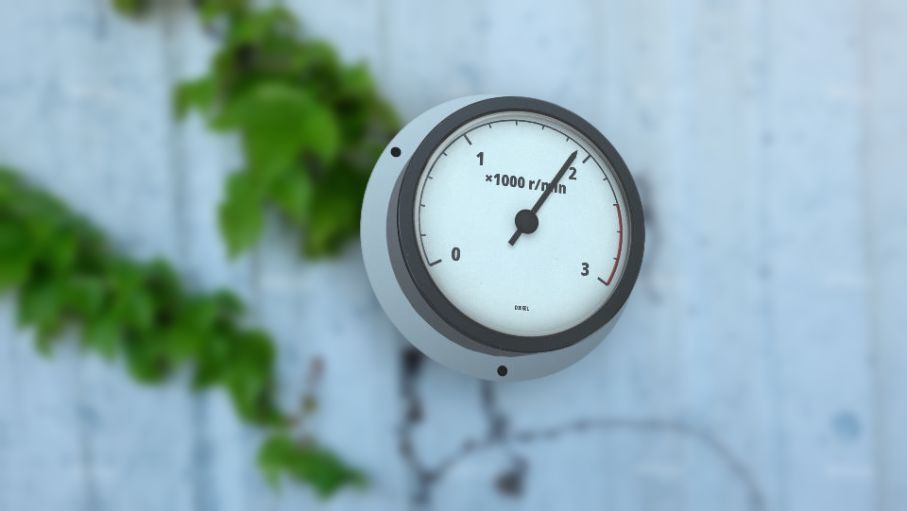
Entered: {"value": 1900, "unit": "rpm"}
